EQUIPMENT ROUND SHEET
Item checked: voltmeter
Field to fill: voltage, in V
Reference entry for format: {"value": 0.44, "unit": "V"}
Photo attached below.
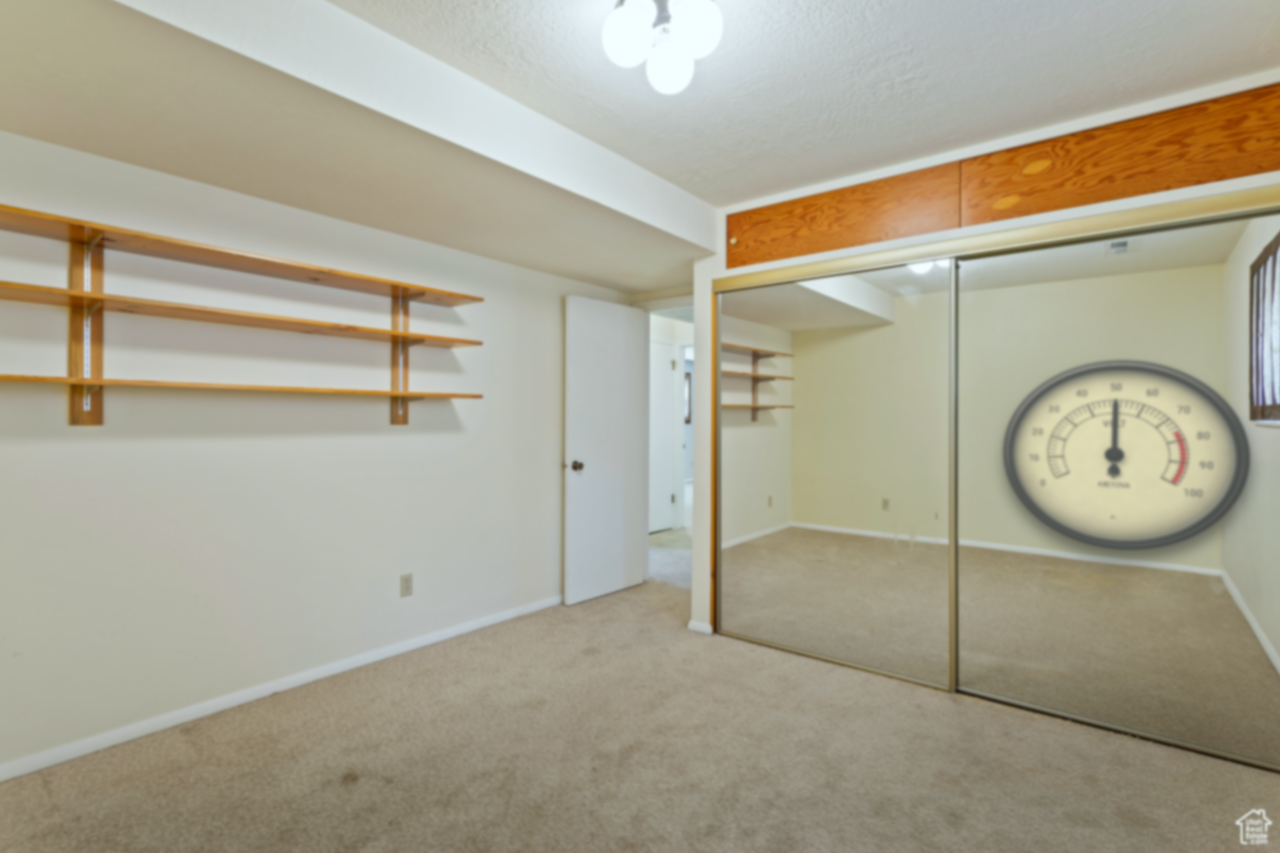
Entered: {"value": 50, "unit": "V"}
